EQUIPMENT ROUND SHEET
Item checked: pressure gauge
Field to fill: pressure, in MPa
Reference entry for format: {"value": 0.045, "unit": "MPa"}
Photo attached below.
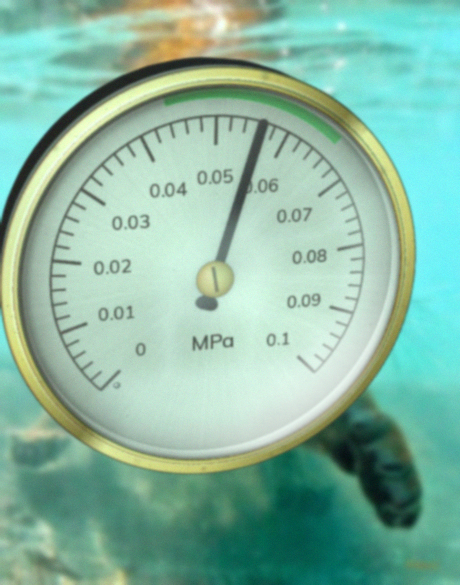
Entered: {"value": 0.056, "unit": "MPa"}
